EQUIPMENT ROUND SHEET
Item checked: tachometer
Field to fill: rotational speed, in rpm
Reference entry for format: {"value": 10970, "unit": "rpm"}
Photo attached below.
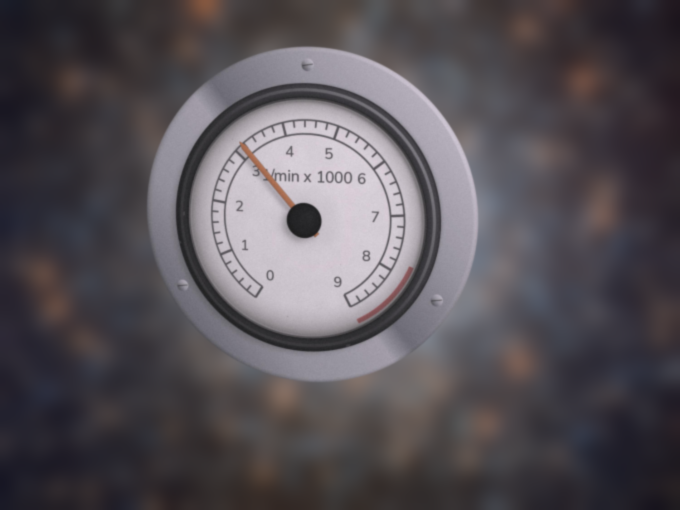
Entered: {"value": 3200, "unit": "rpm"}
